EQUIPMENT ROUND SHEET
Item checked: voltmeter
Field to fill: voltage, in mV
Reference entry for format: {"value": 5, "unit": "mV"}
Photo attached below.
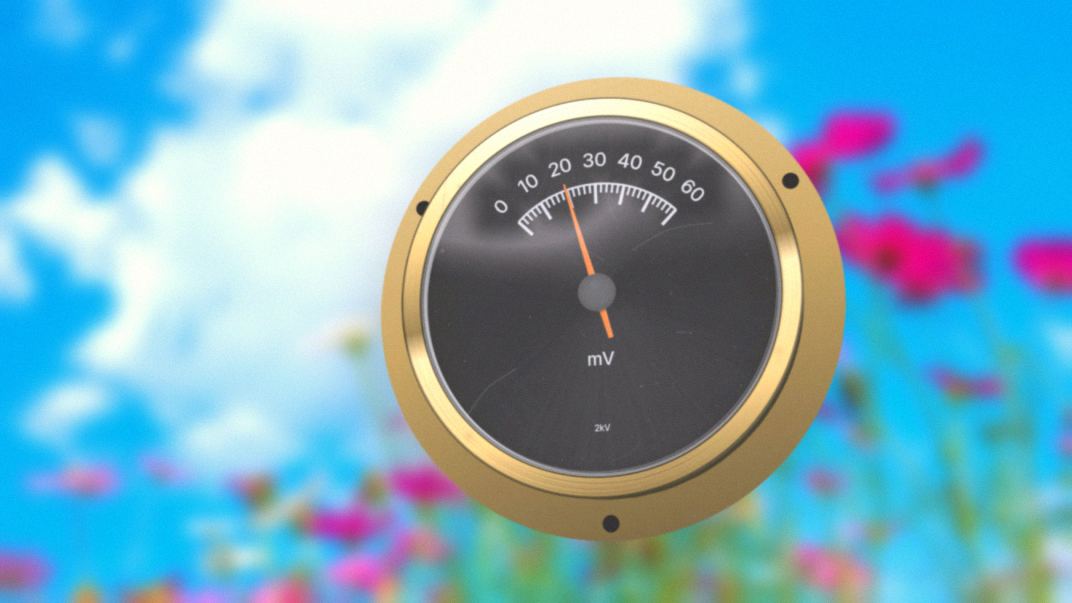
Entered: {"value": 20, "unit": "mV"}
